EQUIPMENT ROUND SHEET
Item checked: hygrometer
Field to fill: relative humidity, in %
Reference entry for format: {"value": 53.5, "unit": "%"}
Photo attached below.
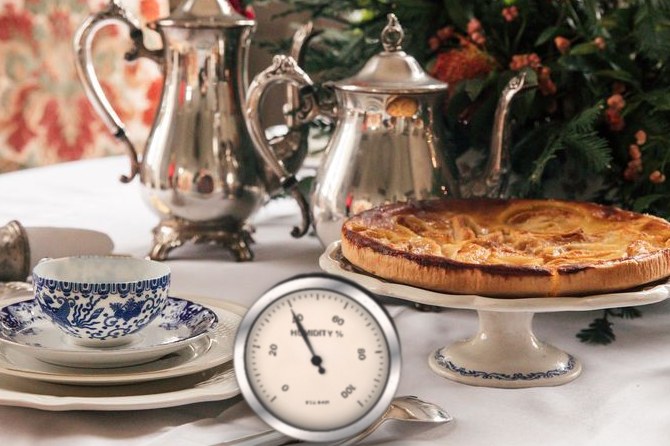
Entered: {"value": 40, "unit": "%"}
